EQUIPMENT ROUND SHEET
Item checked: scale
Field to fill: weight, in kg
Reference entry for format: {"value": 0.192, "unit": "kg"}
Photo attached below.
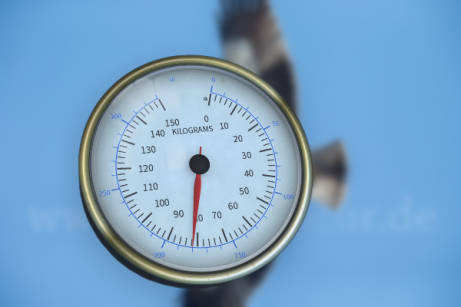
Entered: {"value": 82, "unit": "kg"}
